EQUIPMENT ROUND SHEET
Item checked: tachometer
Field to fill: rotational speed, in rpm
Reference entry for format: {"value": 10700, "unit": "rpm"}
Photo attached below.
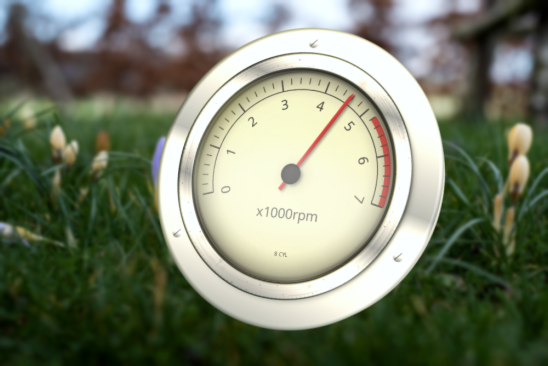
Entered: {"value": 4600, "unit": "rpm"}
